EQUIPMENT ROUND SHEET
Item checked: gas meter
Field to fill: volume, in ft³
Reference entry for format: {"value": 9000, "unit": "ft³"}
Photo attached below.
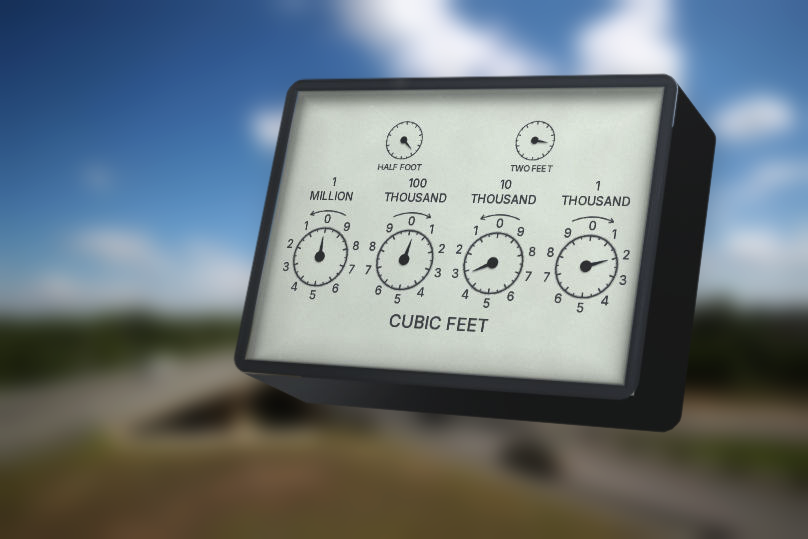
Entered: {"value": 3200, "unit": "ft³"}
